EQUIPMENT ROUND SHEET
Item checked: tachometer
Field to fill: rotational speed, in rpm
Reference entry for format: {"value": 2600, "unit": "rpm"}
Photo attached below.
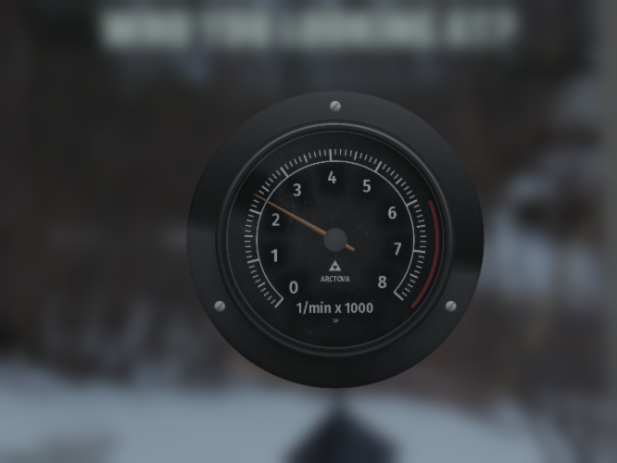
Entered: {"value": 2300, "unit": "rpm"}
